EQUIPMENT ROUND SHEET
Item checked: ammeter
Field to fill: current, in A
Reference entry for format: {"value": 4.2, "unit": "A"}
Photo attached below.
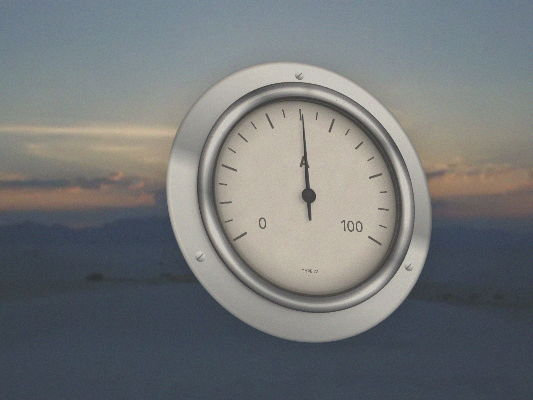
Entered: {"value": 50, "unit": "A"}
